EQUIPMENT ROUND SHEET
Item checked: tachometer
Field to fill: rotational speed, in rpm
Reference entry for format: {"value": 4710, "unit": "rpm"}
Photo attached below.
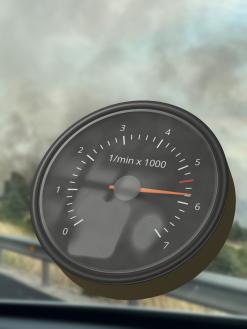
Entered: {"value": 5800, "unit": "rpm"}
